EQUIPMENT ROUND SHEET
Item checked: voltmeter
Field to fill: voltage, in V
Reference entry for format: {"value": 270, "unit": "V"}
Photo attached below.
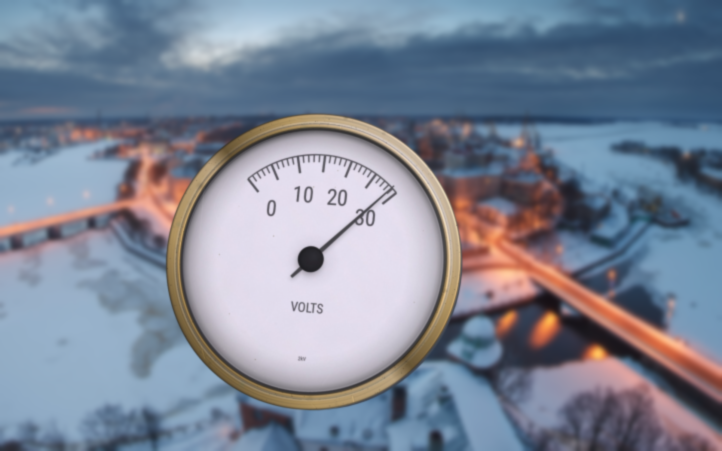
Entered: {"value": 29, "unit": "V"}
